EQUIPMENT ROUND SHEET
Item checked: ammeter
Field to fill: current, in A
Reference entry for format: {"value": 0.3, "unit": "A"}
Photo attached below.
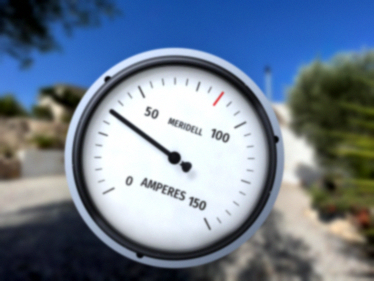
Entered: {"value": 35, "unit": "A"}
